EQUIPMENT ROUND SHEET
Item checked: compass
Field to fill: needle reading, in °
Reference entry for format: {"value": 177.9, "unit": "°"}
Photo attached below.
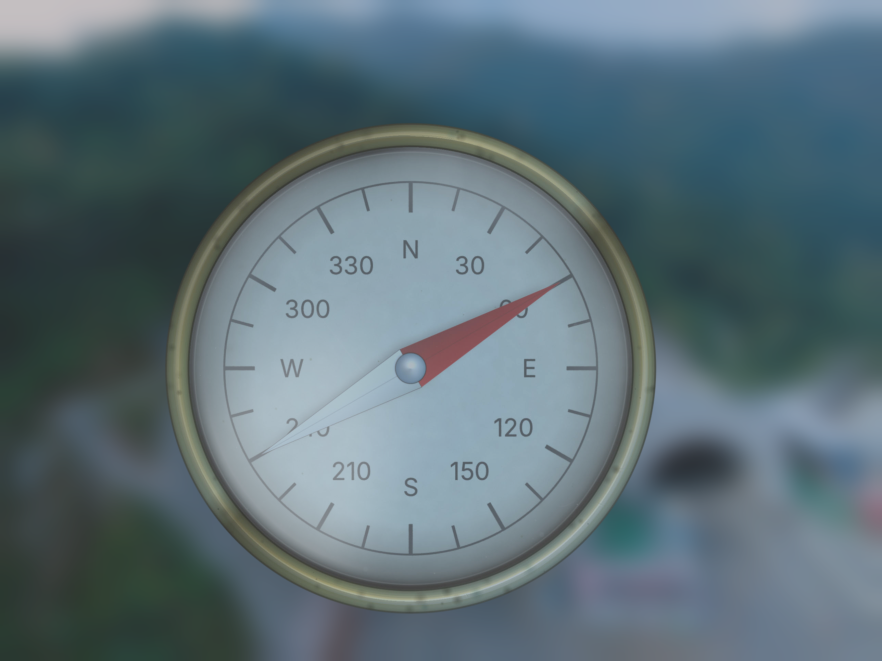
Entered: {"value": 60, "unit": "°"}
